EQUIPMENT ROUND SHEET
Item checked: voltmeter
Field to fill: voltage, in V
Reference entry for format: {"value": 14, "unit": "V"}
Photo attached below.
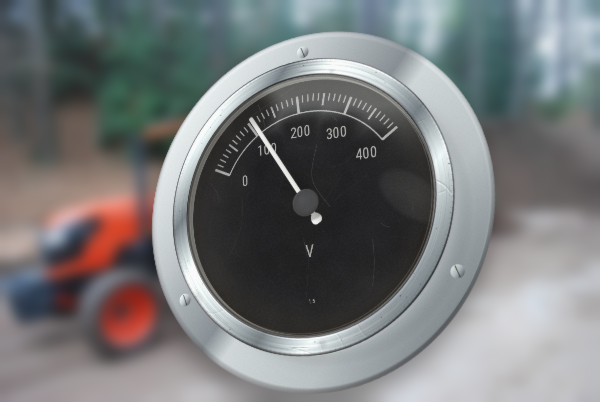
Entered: {"value": 110, "unit": "V"}
